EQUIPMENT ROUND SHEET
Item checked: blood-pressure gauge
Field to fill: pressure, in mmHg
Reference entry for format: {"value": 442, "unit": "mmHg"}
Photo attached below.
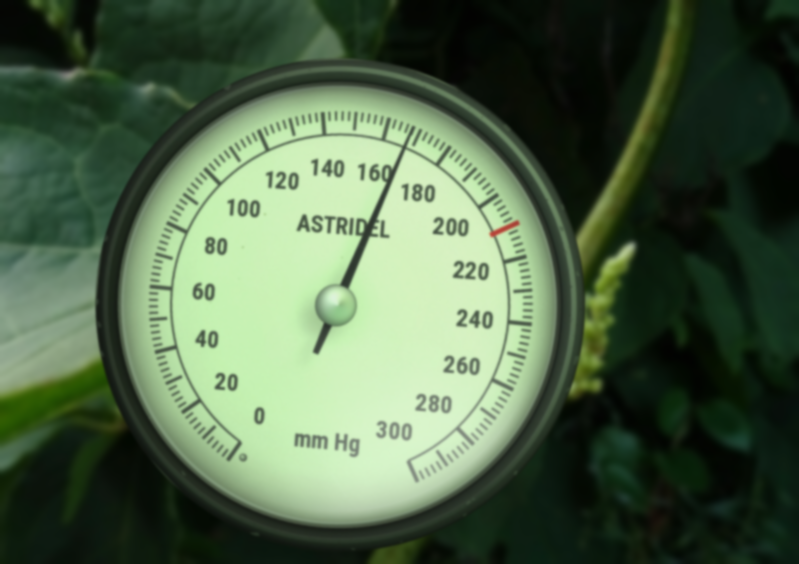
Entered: {"value": 168, "unit": "mmHg"}
